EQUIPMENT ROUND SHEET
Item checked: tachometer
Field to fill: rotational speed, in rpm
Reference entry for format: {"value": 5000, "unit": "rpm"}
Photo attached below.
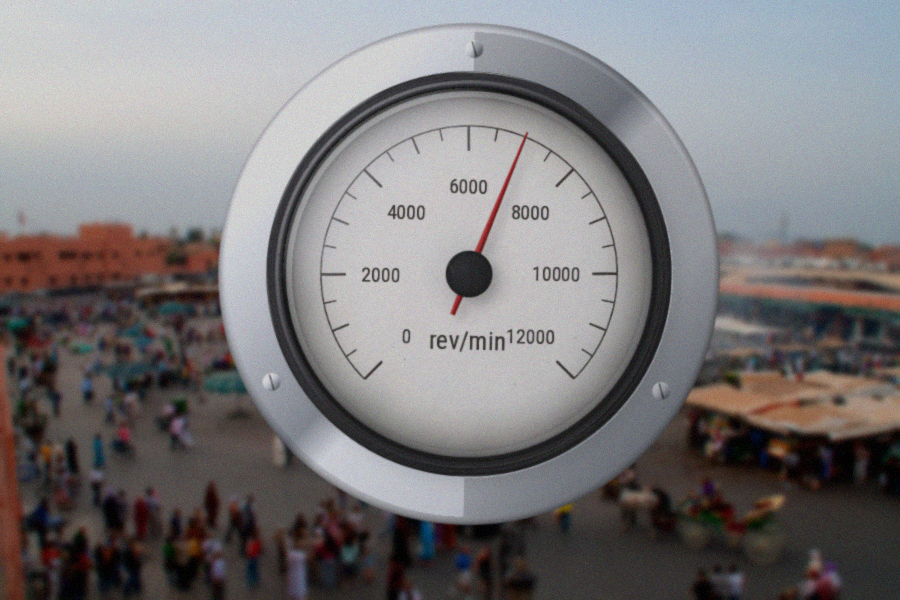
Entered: {"value": 7000, "unit": "rpm"}
